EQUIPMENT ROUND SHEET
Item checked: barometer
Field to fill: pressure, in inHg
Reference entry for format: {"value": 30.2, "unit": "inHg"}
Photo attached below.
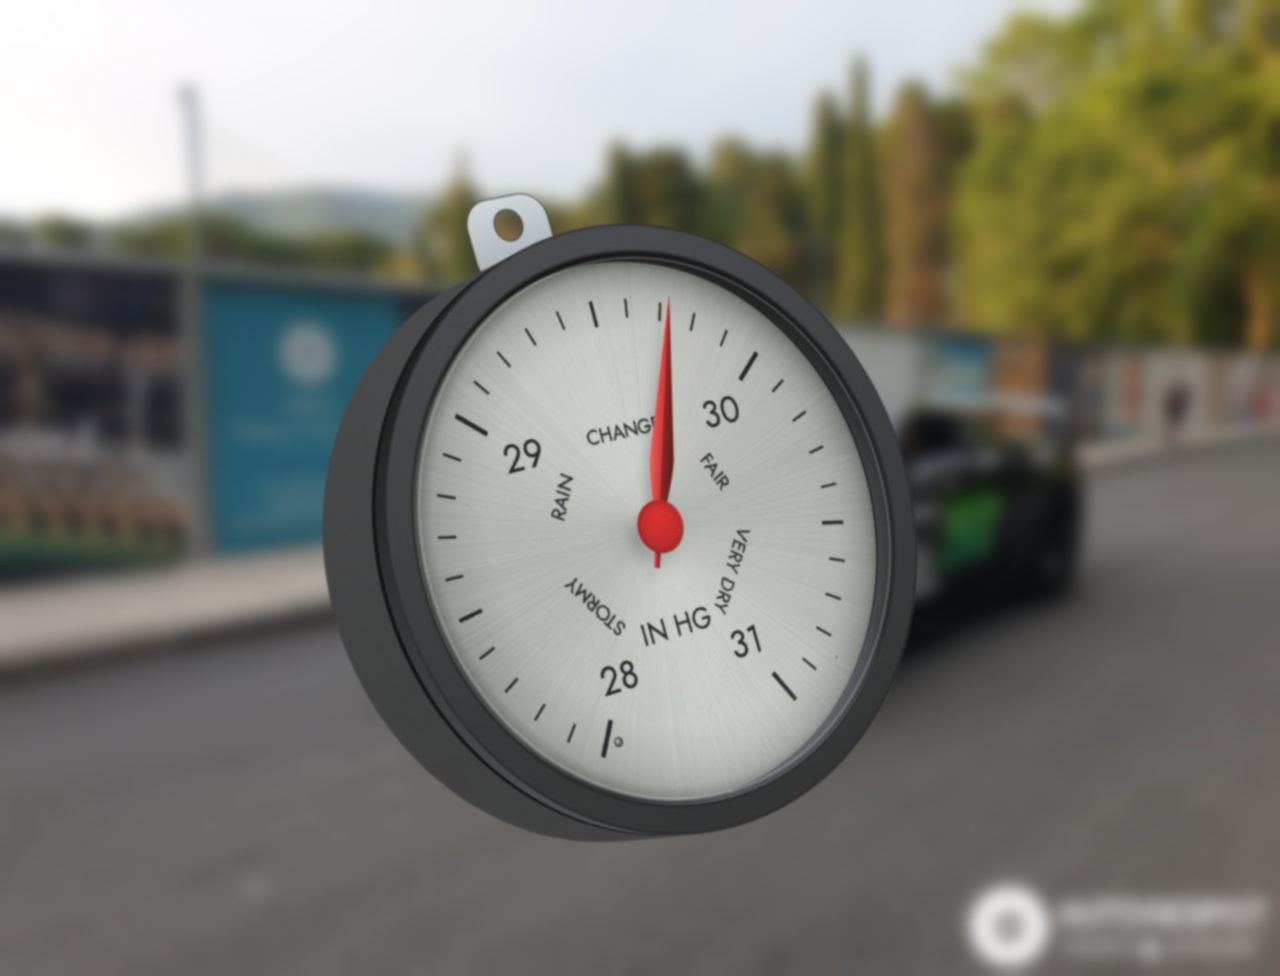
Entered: {"value": 29.7, "unit": "inHg"}
